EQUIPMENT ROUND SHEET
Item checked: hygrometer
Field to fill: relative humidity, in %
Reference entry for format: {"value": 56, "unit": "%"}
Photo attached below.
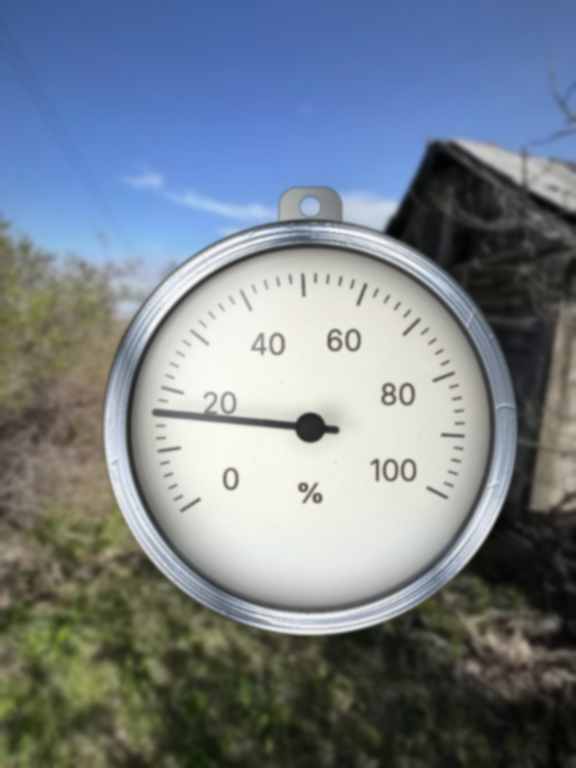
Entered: {"value": 16, "unit": "%"}
